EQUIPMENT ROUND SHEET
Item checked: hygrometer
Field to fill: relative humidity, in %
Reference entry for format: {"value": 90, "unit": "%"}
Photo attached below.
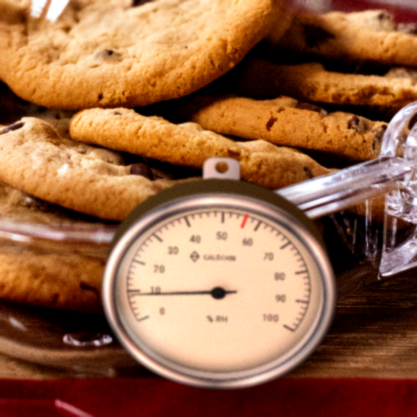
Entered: {"value": 10, "unit": "%"}
